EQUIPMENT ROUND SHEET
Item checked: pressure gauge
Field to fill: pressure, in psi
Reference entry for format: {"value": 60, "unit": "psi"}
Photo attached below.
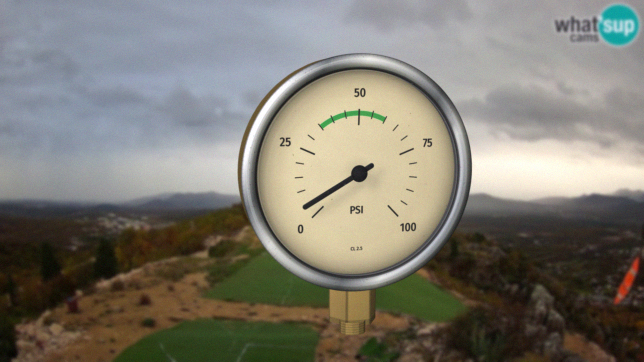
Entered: {"value": 5, "unit": "psi"}
